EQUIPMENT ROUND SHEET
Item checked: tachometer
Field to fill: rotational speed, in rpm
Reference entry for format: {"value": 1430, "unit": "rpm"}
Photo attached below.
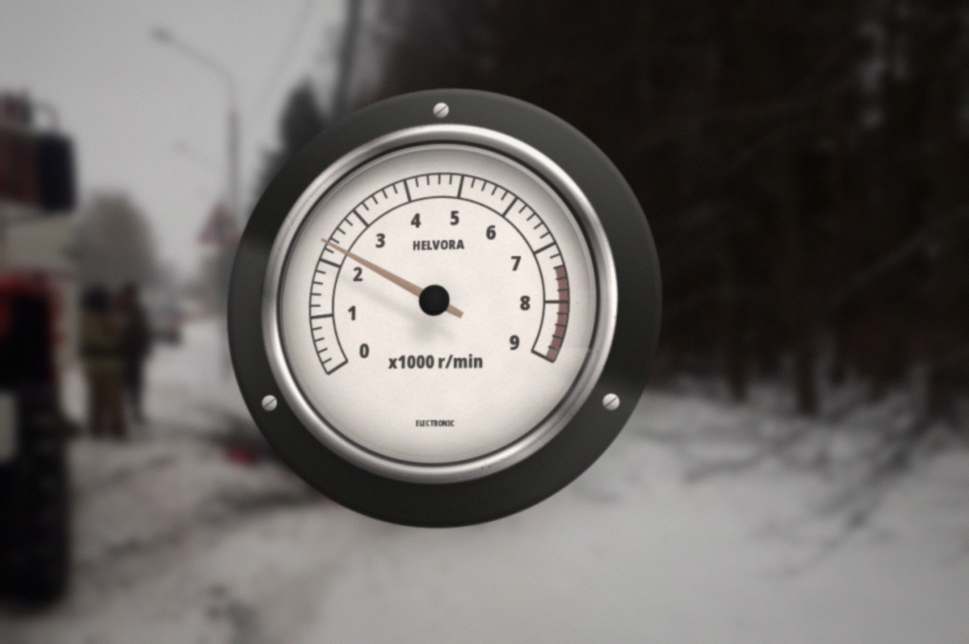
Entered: {"value": 2300, "unit": "rpm"}
